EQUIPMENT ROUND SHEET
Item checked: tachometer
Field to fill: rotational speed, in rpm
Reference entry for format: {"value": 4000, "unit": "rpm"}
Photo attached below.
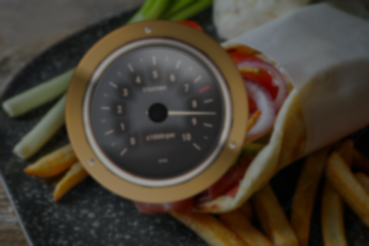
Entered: {"value": 8500, "unit": "rpm"}
